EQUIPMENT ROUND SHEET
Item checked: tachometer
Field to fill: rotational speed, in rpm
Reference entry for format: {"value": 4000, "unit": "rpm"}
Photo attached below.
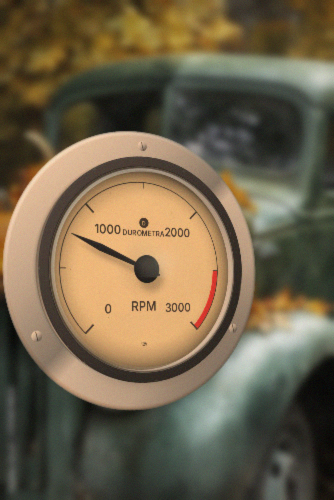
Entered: {"value": 750, "unit": "rpm"}
